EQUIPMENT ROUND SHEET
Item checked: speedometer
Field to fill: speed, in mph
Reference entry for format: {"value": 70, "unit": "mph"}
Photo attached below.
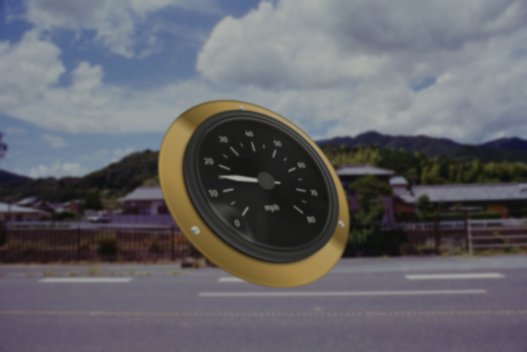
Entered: {"value": 15, "unit": "mph"}
